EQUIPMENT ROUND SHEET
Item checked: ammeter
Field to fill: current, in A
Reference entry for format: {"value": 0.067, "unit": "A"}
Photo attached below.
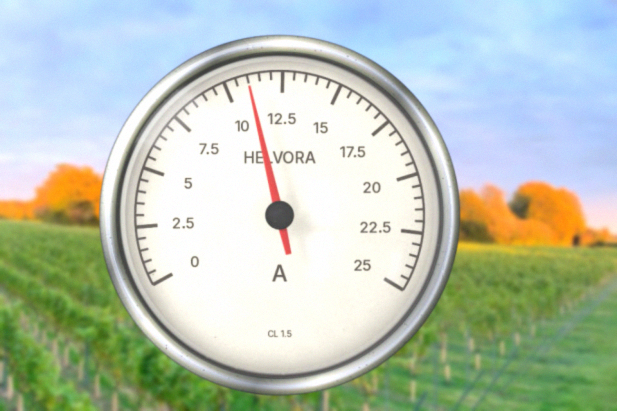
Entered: {"value": 11, "unit": "A"}
